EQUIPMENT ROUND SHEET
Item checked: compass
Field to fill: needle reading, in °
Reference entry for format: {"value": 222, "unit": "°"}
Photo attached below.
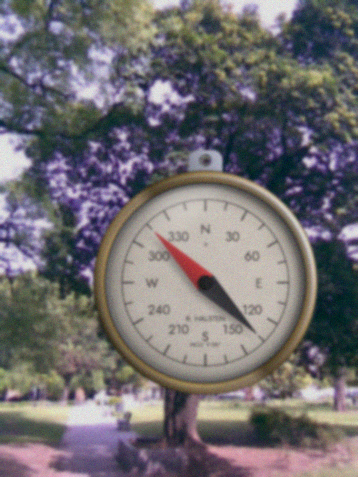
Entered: {"value": 315, "unit": "°"}
